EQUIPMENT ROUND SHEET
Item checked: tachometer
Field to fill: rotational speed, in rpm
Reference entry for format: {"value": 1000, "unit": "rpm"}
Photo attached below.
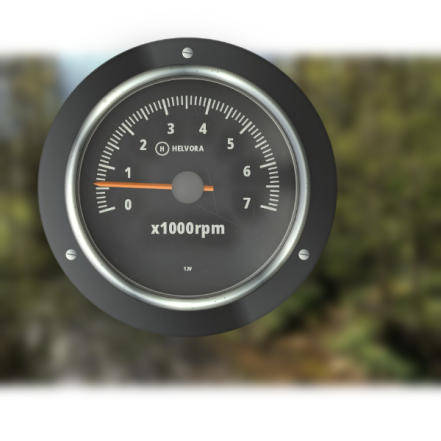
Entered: {"value": 600, "unit": "rpm"}
